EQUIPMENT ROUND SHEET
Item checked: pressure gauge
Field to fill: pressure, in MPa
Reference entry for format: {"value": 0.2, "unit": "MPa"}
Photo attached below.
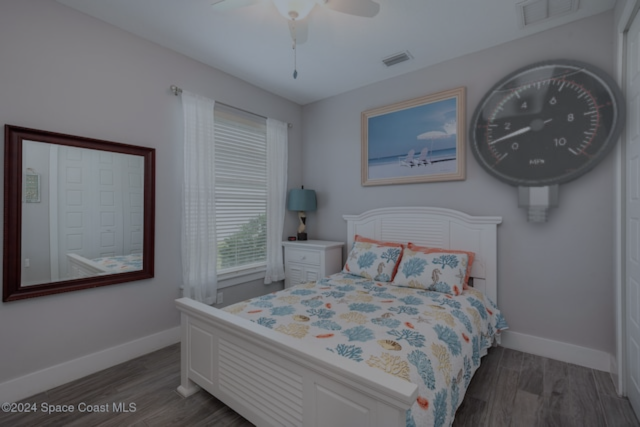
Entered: {"value": 1, "unit": "MPa"}
